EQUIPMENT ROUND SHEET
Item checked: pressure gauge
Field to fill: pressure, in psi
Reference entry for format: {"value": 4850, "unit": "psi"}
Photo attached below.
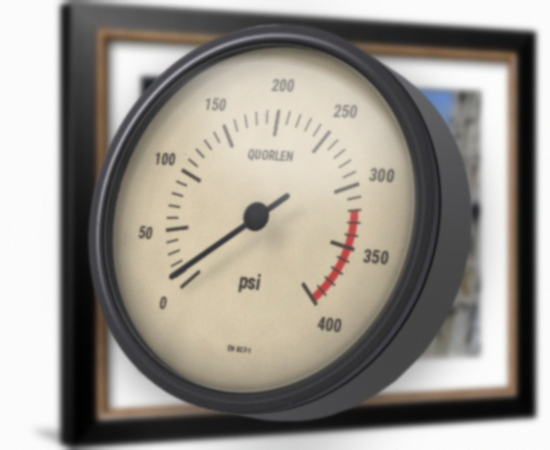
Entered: {"value": 10, "unit": "psi"}
